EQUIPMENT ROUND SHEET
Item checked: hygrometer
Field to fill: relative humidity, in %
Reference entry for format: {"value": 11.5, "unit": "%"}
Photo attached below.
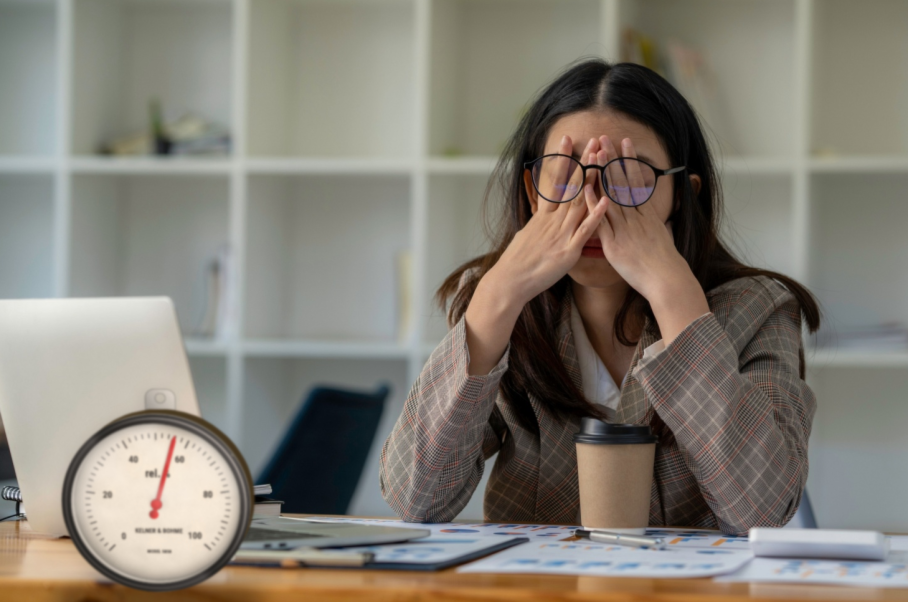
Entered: {"value": 56, "unit": "%"}
